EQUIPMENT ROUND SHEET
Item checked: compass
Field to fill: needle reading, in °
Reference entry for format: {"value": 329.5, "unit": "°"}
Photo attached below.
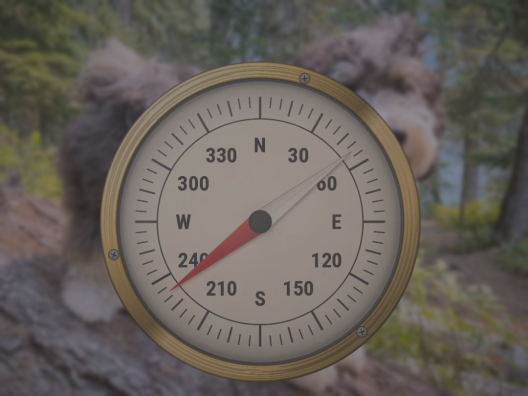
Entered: {"value": 232.5, "unit": "°"}
